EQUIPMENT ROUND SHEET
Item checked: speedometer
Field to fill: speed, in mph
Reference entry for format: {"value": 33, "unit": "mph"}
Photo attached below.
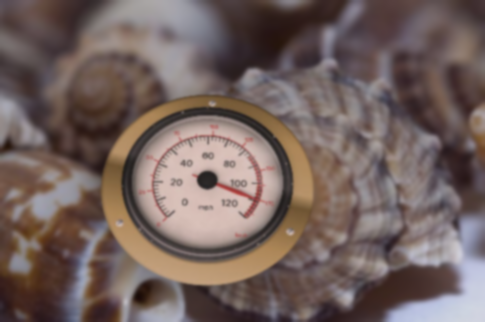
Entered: {"value": 110, "unit": "mph"}
